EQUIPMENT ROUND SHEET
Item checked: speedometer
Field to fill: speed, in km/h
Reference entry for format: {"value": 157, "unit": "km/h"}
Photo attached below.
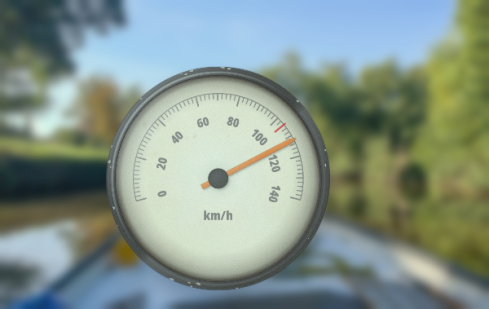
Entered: {"value": 112, "unit": "km/h"}
